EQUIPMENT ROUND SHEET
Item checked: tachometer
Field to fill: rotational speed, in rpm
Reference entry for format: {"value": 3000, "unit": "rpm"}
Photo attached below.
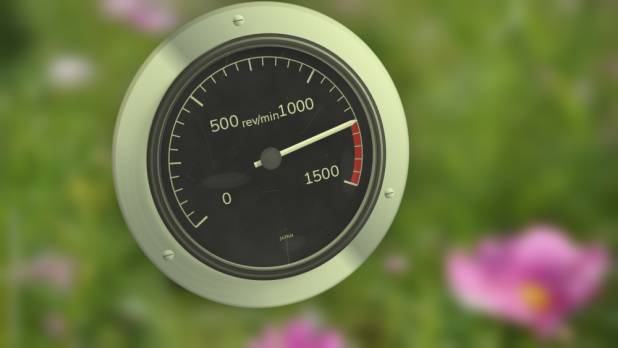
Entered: {"value": 1250, "unit": "rpm"}
